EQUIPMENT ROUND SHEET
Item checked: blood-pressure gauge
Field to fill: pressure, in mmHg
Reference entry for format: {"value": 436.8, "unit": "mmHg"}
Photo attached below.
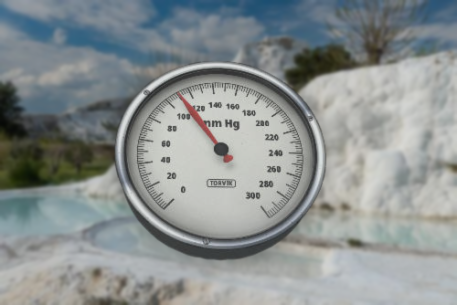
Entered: {"value": 110, "unit": "mmHg"}
